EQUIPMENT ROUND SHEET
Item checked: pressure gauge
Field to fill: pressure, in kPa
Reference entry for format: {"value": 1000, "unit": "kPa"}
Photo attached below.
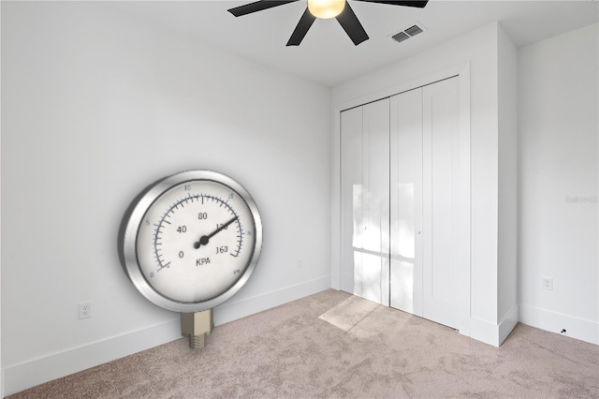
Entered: {"value": 120, "unit": "kPa"}
